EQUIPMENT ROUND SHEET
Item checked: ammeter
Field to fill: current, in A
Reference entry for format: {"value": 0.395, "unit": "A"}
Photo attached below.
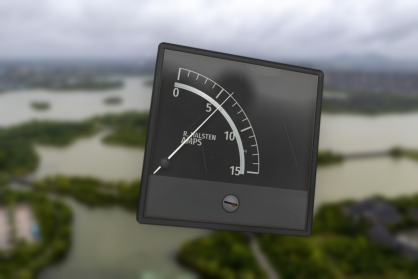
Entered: {"value": 6, "unit": "A"}
